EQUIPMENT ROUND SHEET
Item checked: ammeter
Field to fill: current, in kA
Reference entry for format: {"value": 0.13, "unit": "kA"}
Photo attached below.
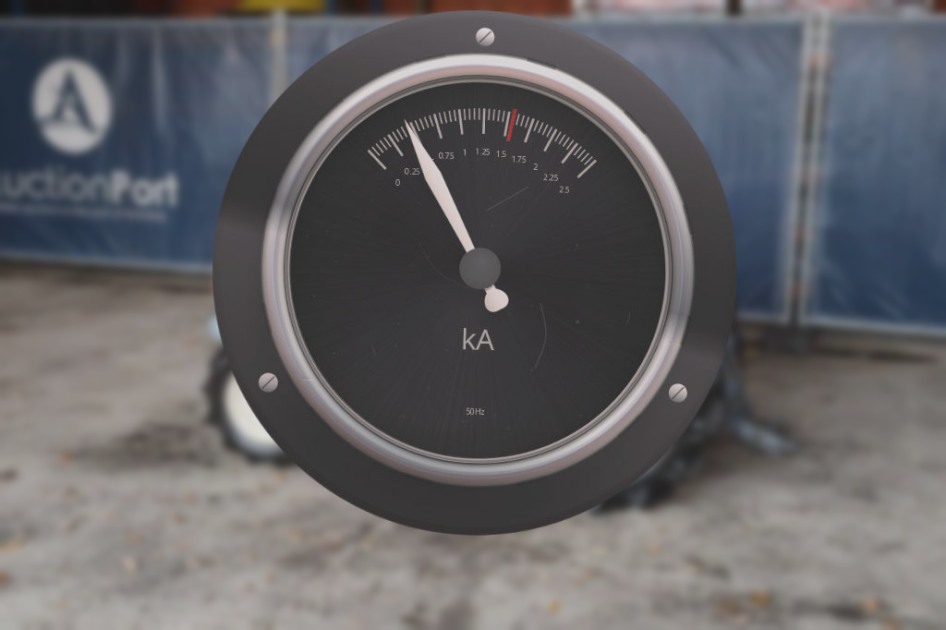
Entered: {"value": 0.45, "unit": "kA"}
